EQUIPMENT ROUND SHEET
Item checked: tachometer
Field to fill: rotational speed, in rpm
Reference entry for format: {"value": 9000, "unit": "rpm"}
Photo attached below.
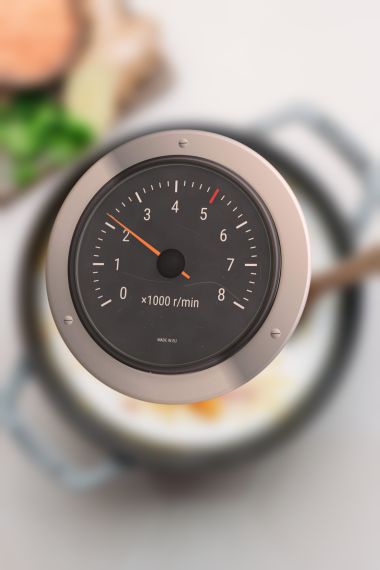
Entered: {"value": 2200, "unit": "rpm"}
